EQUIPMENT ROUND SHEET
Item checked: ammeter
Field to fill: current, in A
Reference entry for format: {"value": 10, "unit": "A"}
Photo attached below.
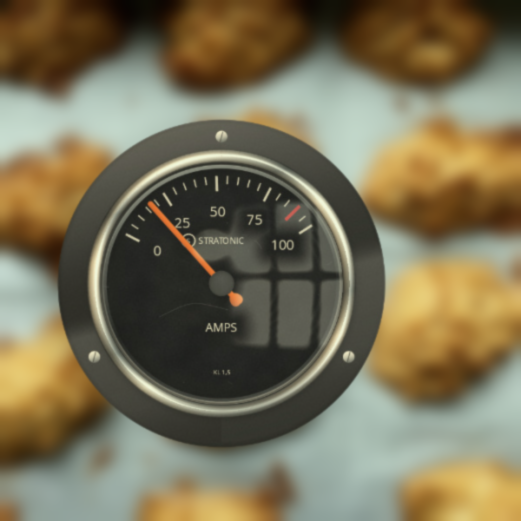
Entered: {"value": 17.5, "unit": "A"}
